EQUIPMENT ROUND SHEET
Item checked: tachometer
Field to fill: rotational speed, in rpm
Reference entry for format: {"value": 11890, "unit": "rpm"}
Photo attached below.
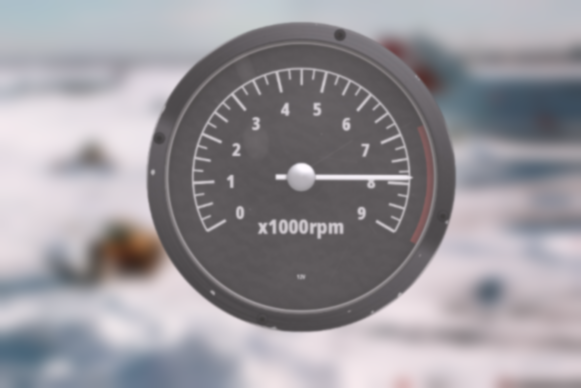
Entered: {"value": 7875, "unit": "rpm"}
